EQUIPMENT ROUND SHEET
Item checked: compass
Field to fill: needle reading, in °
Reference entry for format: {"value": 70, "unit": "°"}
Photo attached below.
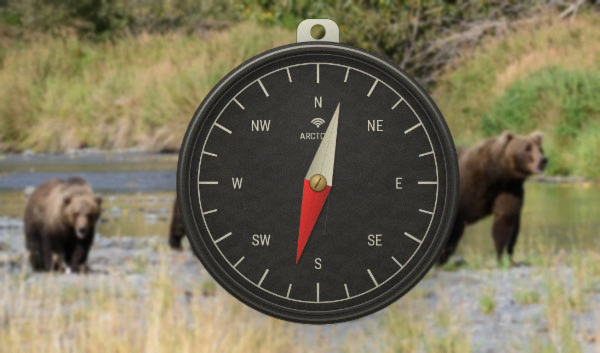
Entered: {"value": 195, "unit": "°"}
